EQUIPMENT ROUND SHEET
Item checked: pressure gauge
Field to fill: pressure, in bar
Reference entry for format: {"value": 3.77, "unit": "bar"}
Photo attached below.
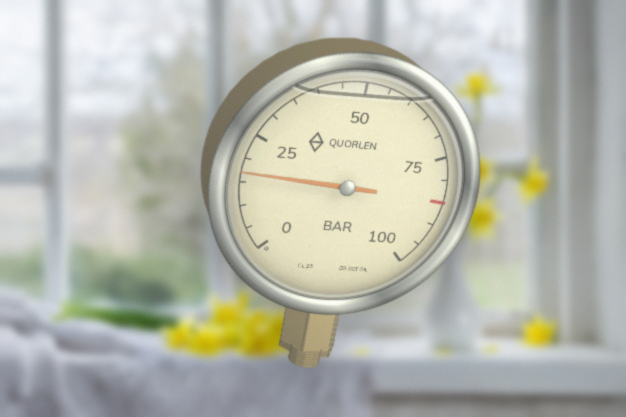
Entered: {"value": 17.5, "unit": "bar"}
